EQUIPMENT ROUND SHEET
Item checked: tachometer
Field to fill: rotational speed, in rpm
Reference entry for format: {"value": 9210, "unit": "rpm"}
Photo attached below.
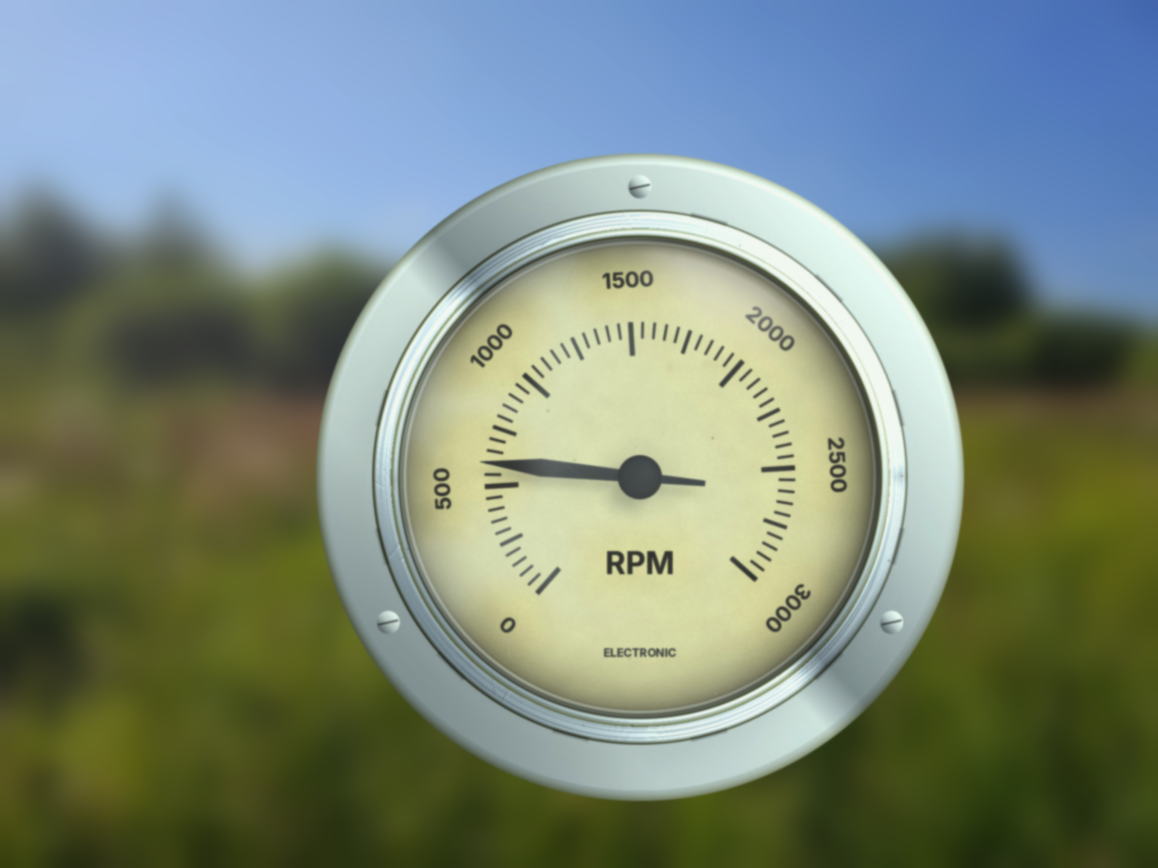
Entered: {"value": 600, "unit": "rpm"}
